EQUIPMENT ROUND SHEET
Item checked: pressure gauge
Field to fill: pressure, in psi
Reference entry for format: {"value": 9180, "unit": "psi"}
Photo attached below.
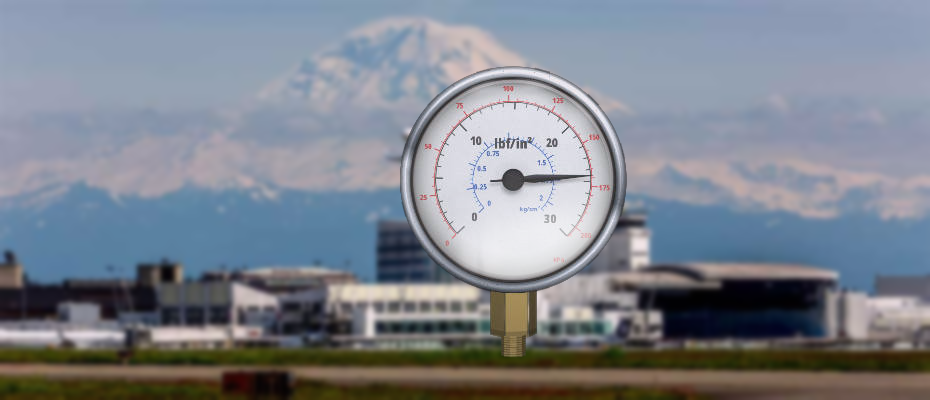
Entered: {"value": 24.5, "unit": "psi"}
